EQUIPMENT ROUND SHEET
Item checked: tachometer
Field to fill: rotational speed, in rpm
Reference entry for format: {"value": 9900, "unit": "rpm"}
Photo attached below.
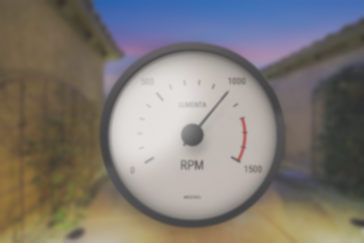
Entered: {"value": 1000, "unit": "rpm"}
